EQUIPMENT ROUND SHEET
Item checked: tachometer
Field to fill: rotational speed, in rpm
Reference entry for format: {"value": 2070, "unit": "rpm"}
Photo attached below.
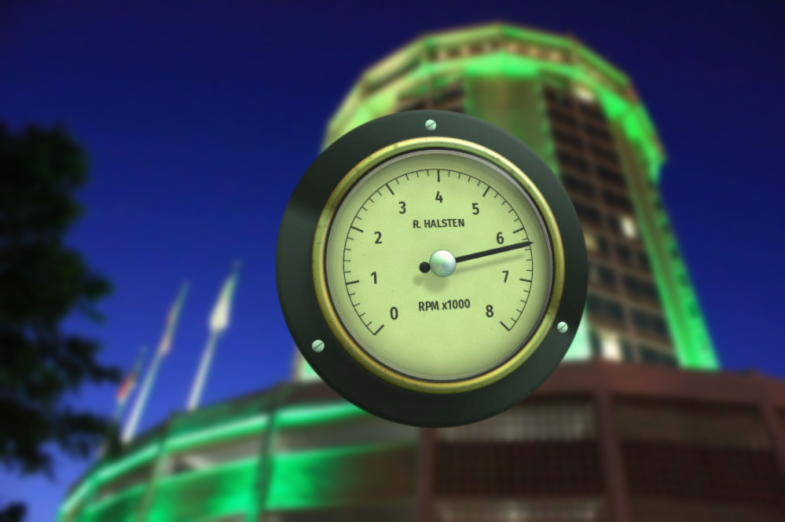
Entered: {"value": 6300, "unit": "rpm"}
